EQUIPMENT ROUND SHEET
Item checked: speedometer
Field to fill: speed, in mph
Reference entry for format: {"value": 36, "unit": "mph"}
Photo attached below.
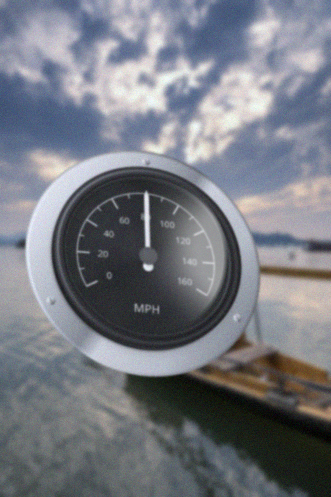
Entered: {"value": 80, "unit": "mph"}
